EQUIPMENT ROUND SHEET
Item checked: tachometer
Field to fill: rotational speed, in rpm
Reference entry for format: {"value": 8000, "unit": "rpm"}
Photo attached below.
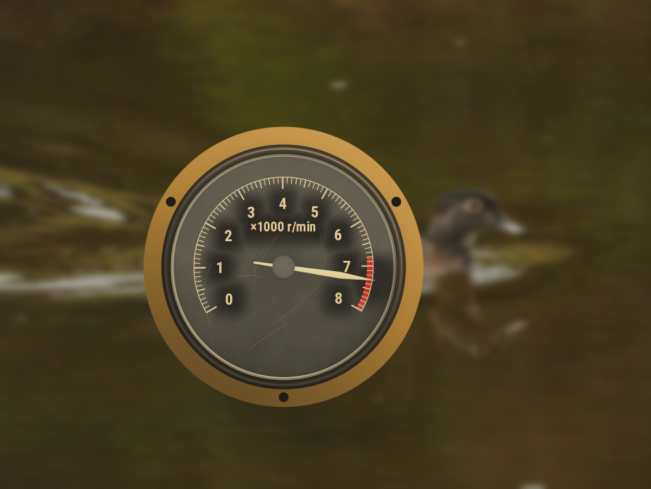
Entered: {"value": 7300, "unit": "rpm"}
